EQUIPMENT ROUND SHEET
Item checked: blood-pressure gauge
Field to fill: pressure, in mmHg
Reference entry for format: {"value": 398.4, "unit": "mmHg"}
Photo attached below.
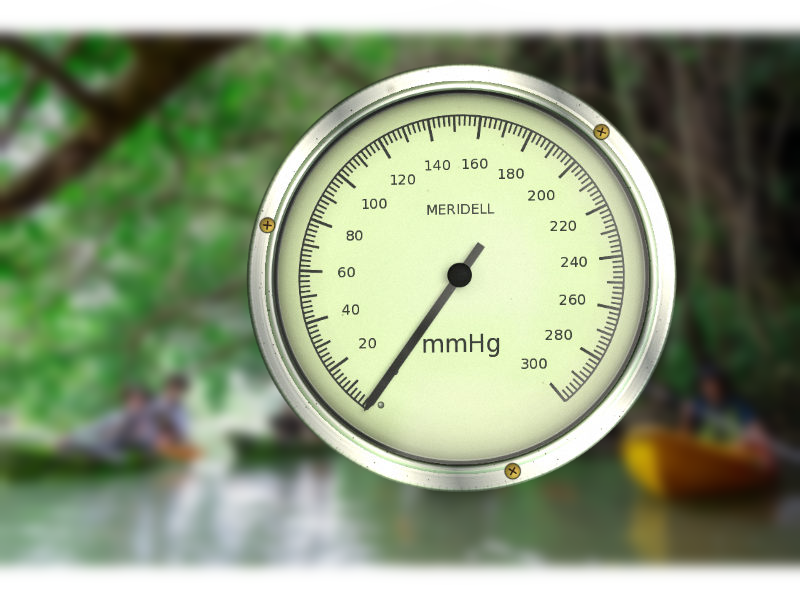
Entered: {"value": 0, "unit": "mmHg"}
